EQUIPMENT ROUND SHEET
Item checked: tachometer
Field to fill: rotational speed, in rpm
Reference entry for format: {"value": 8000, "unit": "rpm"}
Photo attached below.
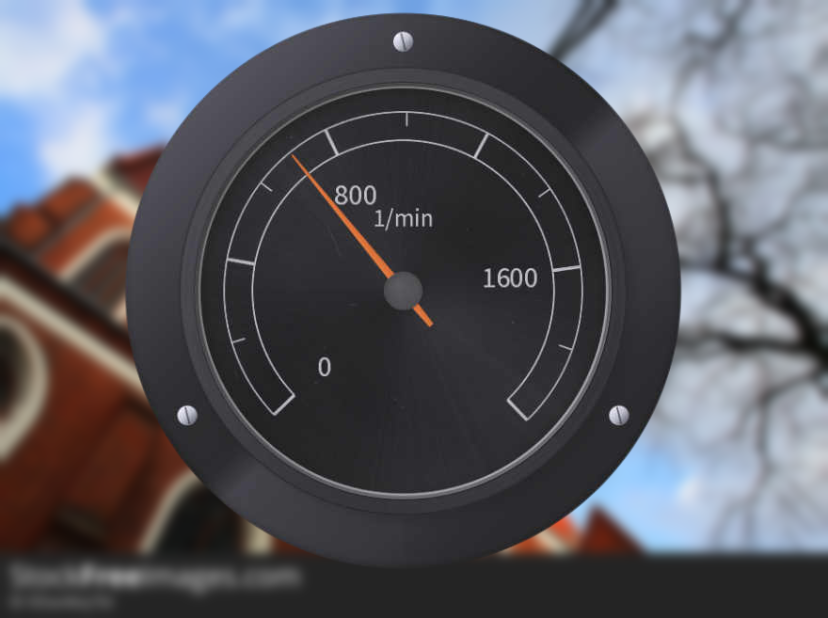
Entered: {"value": 700, "unit": "rpm"}
